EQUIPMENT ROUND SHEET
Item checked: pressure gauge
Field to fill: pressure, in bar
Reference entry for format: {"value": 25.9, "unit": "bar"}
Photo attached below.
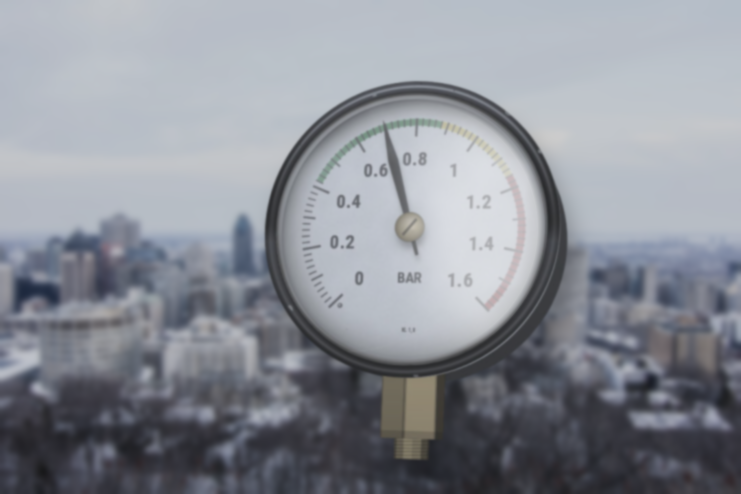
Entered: {"value": 0.7, "unit": "bar"}
